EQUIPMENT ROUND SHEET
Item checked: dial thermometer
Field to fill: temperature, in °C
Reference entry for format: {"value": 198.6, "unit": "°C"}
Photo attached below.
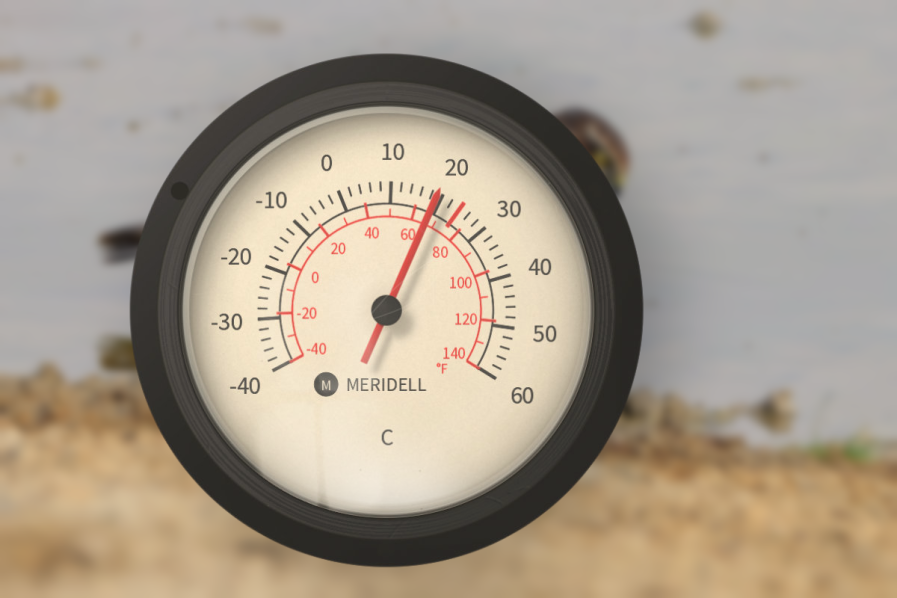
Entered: {"value": 19, "unit": "°C"}
